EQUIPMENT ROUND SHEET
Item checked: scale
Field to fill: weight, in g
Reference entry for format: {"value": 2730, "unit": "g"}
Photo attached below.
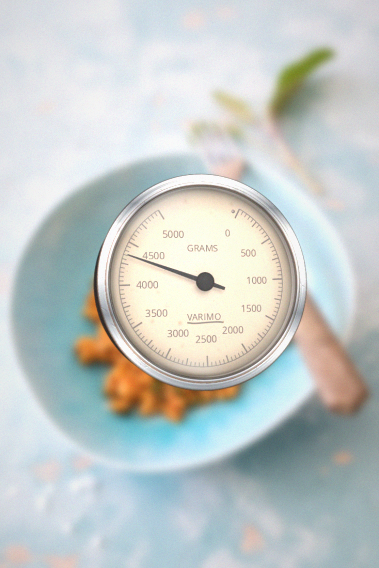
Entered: {"value": 4350, "unit": "g"}
